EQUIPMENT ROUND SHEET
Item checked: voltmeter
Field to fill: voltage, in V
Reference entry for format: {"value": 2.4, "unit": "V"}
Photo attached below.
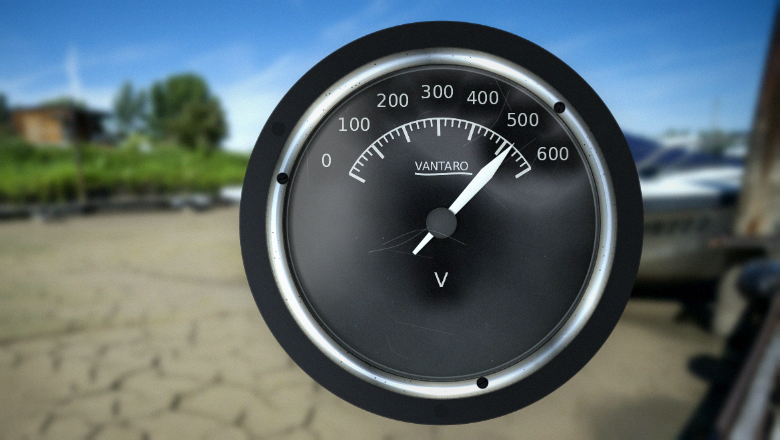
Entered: {"value": 520, "unit": "V"}
